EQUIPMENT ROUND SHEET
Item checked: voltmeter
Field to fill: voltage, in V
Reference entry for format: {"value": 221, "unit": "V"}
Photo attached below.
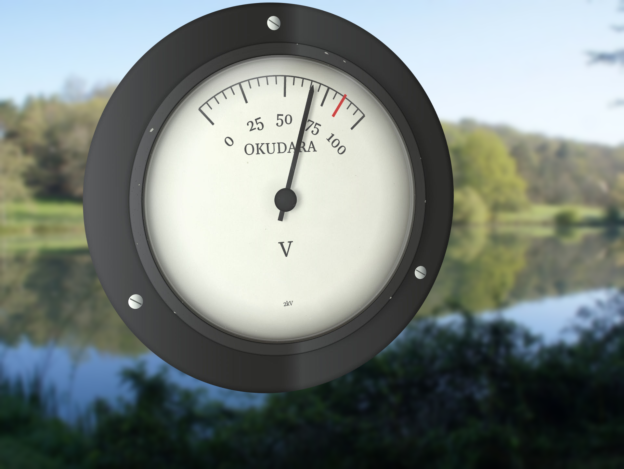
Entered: {"value": 65, "unit": "V"}
